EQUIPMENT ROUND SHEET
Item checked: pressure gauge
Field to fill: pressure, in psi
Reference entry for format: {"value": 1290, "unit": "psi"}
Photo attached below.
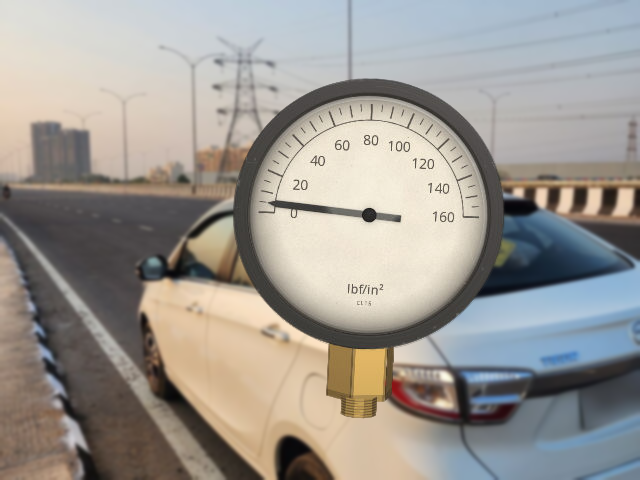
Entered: {"value": 5, "unit": "psi"}
